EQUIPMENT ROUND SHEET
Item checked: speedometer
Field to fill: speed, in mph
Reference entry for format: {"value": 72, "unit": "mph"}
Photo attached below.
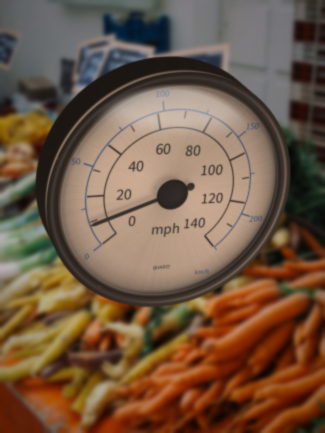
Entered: {"value": 10, "unit": "mph"}
